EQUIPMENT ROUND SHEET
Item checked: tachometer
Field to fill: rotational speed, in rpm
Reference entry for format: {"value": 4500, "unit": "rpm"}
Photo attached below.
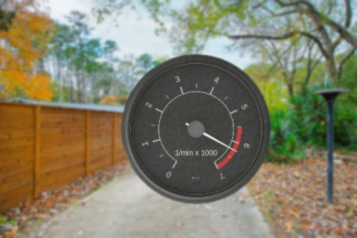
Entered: {"value": 6250, "unit": "rpm"}
